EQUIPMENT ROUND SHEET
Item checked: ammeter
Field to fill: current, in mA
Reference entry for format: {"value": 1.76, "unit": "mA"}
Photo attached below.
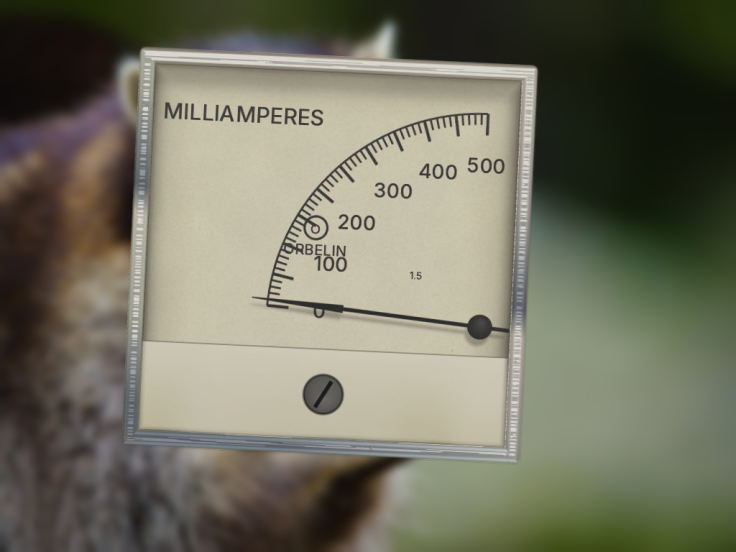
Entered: {"value": 10, "unit": "mA"}
